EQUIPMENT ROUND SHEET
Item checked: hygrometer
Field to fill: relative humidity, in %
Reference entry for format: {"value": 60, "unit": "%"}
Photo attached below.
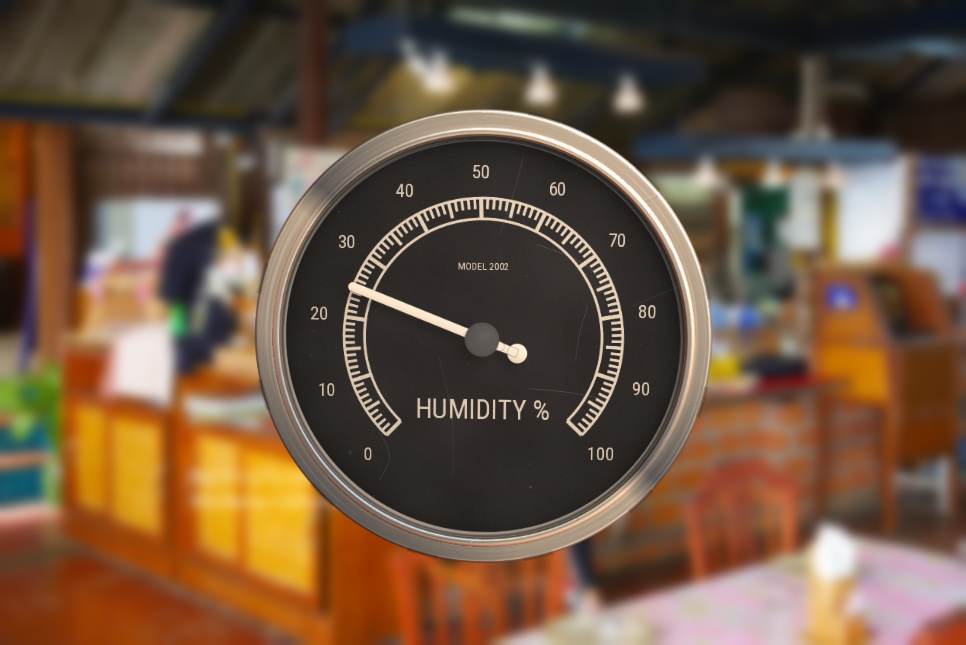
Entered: {"value": 25, "unit": "%"}
